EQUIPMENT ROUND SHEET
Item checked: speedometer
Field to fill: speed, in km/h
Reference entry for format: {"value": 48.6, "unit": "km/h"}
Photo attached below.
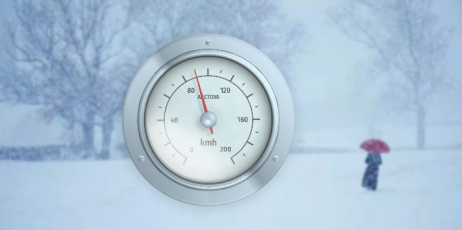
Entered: {"value": 90, "unit": "km/h"}
